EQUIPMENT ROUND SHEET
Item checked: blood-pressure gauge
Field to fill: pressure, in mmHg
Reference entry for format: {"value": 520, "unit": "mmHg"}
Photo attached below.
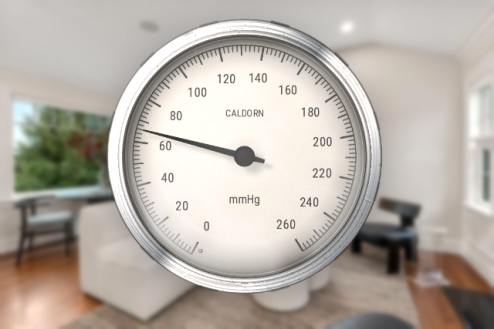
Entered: {"value": 66, "unit": "mmHg"}
